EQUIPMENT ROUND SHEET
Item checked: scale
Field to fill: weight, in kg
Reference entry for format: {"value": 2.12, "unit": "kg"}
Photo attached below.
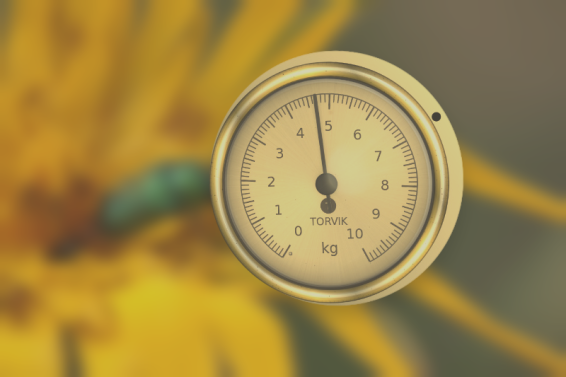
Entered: {"value": 4.7, "unit": "kg"}
